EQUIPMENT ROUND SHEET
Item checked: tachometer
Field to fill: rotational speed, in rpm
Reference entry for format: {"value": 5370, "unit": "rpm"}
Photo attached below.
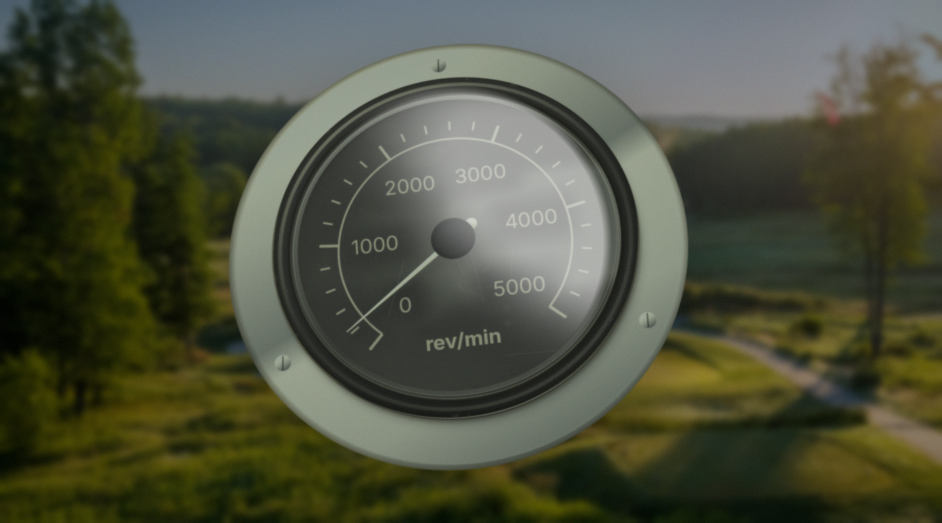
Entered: {"value": 200, "unit": "rpm"}
